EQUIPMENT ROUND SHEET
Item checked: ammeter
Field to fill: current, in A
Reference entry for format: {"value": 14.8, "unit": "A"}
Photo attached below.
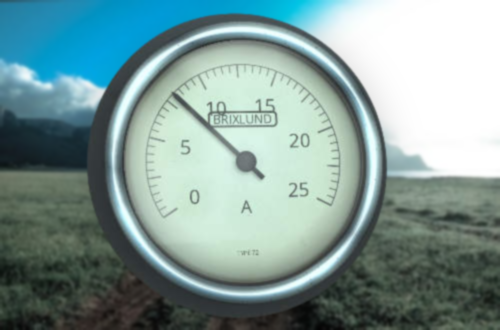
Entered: {"value": 8, "unit": "A"}
